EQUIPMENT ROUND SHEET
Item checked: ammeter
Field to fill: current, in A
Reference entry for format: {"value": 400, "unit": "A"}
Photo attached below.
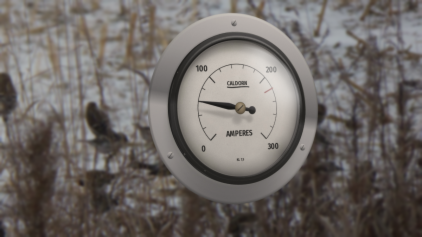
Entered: {"value": 60, "unit": "A"}
